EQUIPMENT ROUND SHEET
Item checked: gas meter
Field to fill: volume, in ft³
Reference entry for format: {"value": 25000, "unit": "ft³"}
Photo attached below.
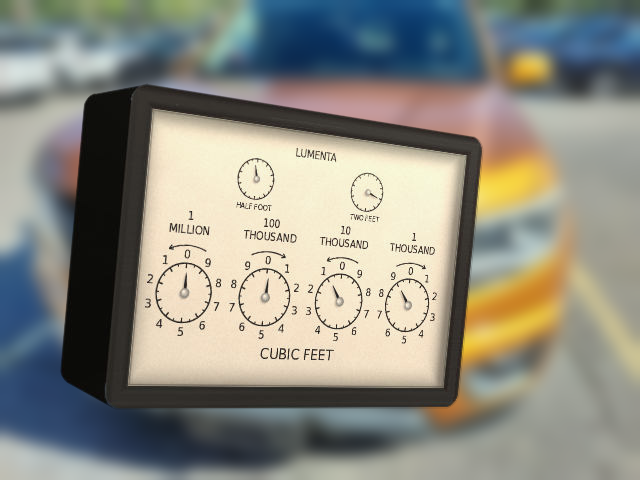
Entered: {"value": 900, "unit": "ft³"}
